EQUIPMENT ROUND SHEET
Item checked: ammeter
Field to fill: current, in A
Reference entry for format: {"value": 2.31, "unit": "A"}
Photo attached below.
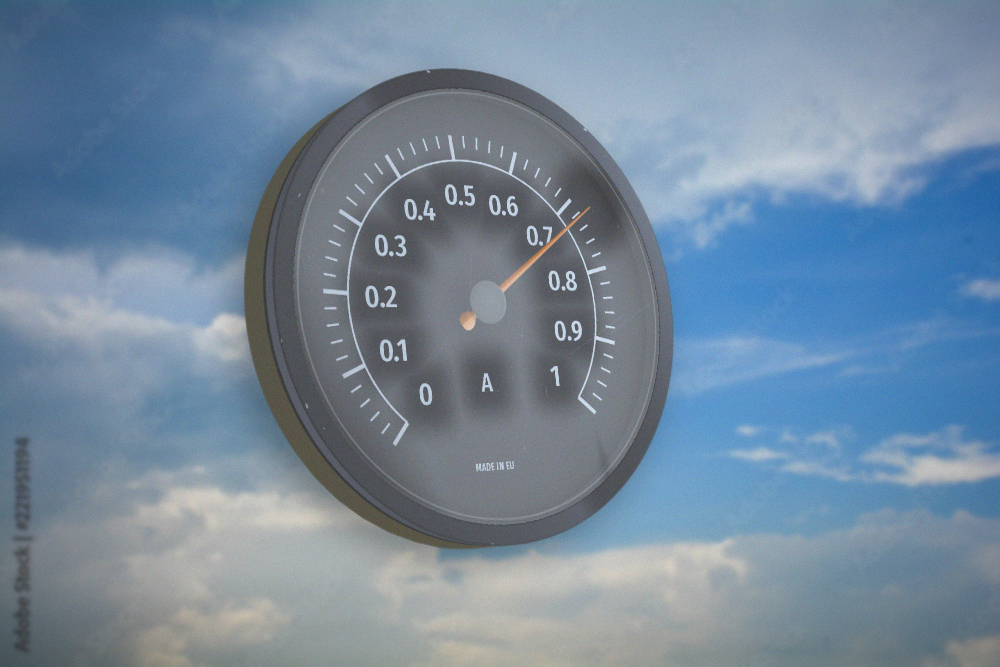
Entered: {"value": 0.72, "unit": "A"}
